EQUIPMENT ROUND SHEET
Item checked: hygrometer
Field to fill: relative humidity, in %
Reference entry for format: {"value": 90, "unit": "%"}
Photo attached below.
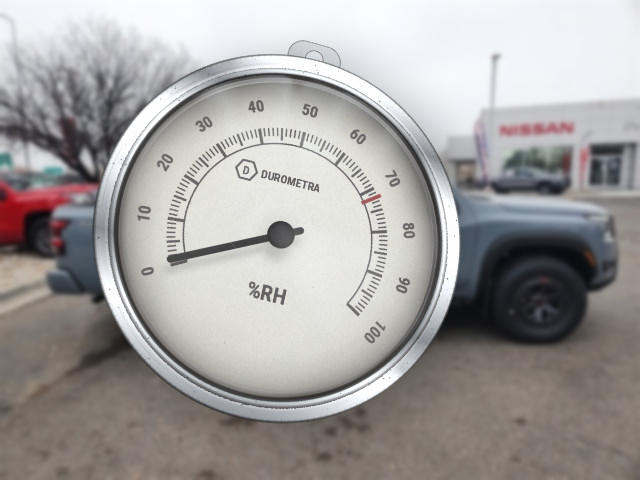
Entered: {"value": 1, "unit": "%"}
